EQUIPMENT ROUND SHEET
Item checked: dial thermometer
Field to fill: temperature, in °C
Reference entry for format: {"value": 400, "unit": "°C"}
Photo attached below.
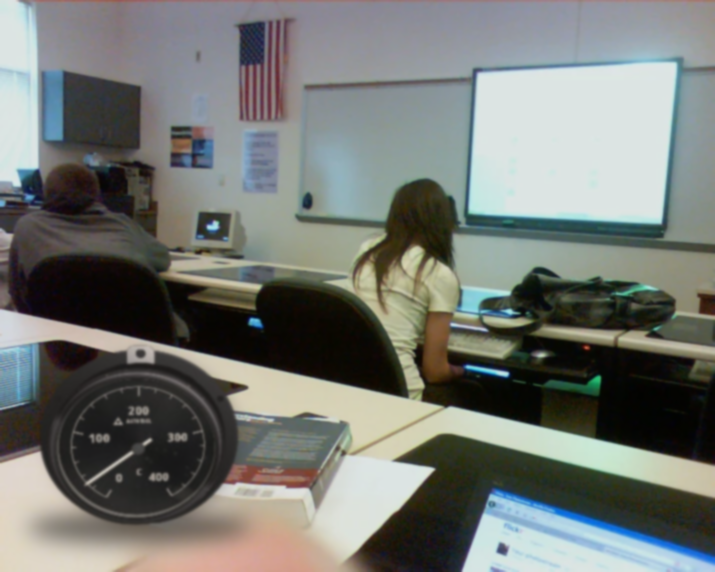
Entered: {"value": 30, "unit": "°C"}
